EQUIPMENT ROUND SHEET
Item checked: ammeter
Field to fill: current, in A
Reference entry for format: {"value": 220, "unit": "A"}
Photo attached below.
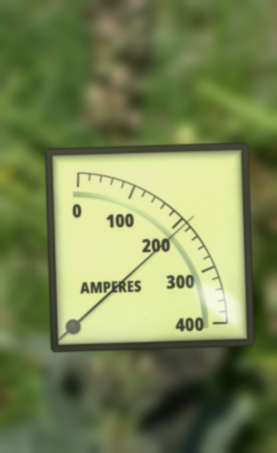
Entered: {"value": 210, "unit": "A"}
